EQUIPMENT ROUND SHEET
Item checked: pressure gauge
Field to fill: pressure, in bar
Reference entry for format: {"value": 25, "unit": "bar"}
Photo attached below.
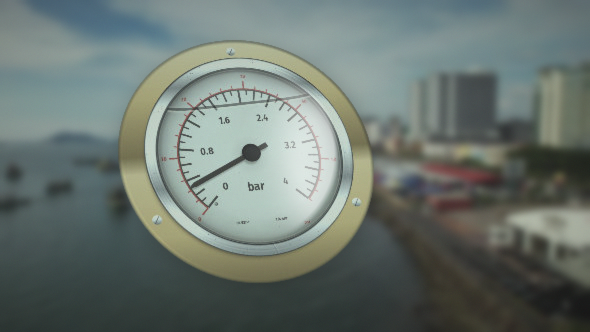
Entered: {"value": 0.3, "unit": "bar"}
